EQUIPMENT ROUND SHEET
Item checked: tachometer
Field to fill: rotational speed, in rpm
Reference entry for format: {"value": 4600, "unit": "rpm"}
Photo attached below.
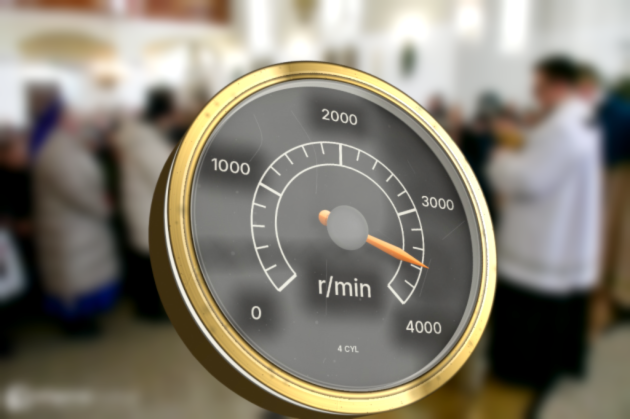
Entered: {"value": 3600, "unit": "rpm"}
